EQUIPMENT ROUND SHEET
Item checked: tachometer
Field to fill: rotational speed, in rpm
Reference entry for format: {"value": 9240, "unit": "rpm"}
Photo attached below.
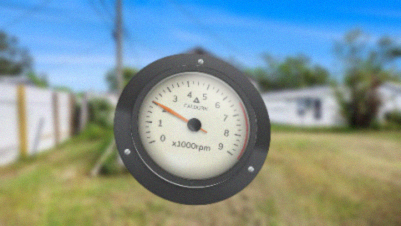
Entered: {"value": 2000, "unit": "rpm"}
